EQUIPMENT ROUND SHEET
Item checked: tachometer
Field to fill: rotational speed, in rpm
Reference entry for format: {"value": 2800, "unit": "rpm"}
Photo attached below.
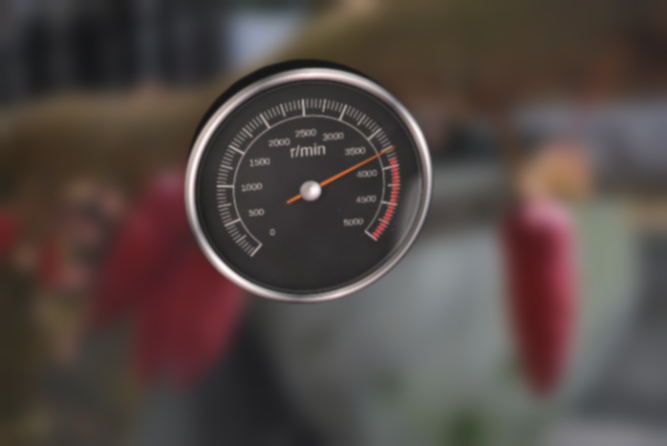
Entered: {"value": 3750, "unit": "rpm"}
